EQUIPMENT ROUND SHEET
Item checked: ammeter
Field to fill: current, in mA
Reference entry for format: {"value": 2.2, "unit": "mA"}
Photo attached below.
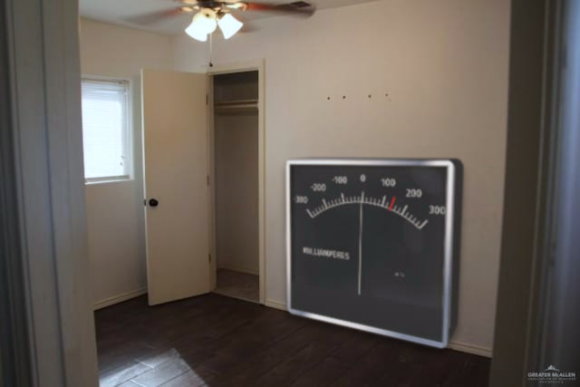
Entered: {"value": 0, "unit": "mA"}
